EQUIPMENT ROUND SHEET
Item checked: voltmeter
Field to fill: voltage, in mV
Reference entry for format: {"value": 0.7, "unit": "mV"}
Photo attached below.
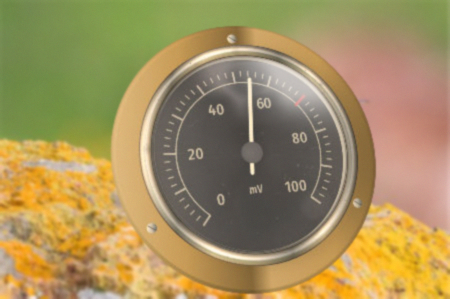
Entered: {"value": 54, "unit": "mV"}
